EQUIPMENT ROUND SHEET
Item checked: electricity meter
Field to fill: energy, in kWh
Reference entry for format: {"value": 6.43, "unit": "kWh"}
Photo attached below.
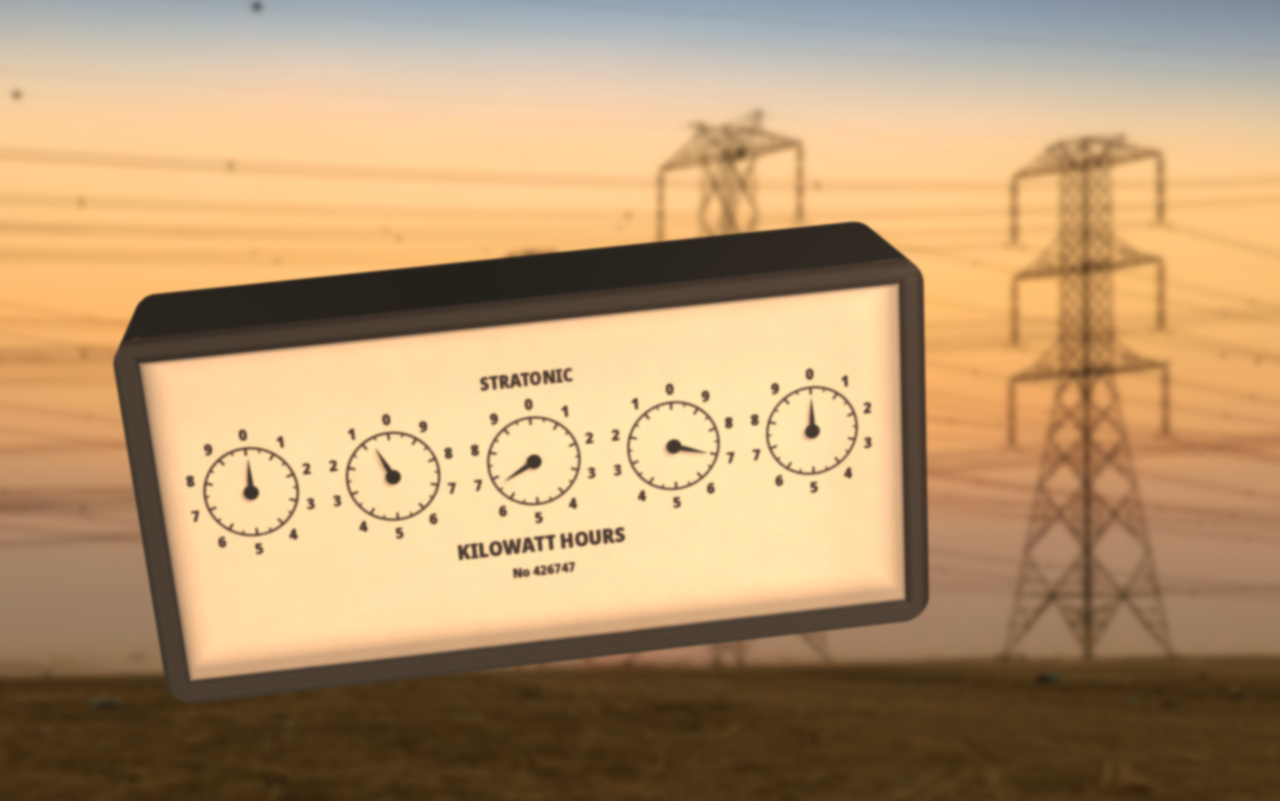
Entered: {"value": 670, "unit": "kWh"}
